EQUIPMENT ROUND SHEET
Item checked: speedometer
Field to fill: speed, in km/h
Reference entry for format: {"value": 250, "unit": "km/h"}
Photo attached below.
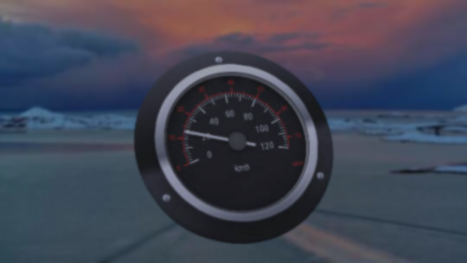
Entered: {"value": 20, "unit": "km/h"}
